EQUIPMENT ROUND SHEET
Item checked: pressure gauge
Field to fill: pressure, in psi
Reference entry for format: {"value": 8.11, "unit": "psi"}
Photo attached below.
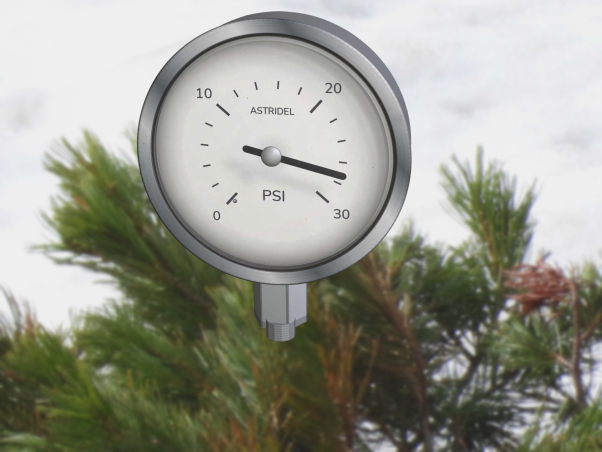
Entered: {"value": 27, "unit": "psi"}
